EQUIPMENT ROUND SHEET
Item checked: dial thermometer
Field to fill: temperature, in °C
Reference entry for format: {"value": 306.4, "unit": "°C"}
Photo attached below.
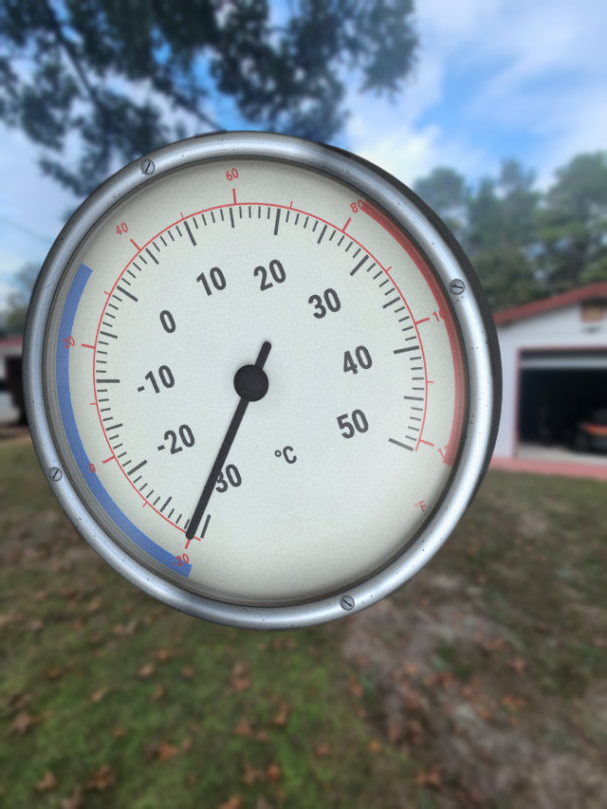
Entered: {"value": -29, "unit": "°C"}
